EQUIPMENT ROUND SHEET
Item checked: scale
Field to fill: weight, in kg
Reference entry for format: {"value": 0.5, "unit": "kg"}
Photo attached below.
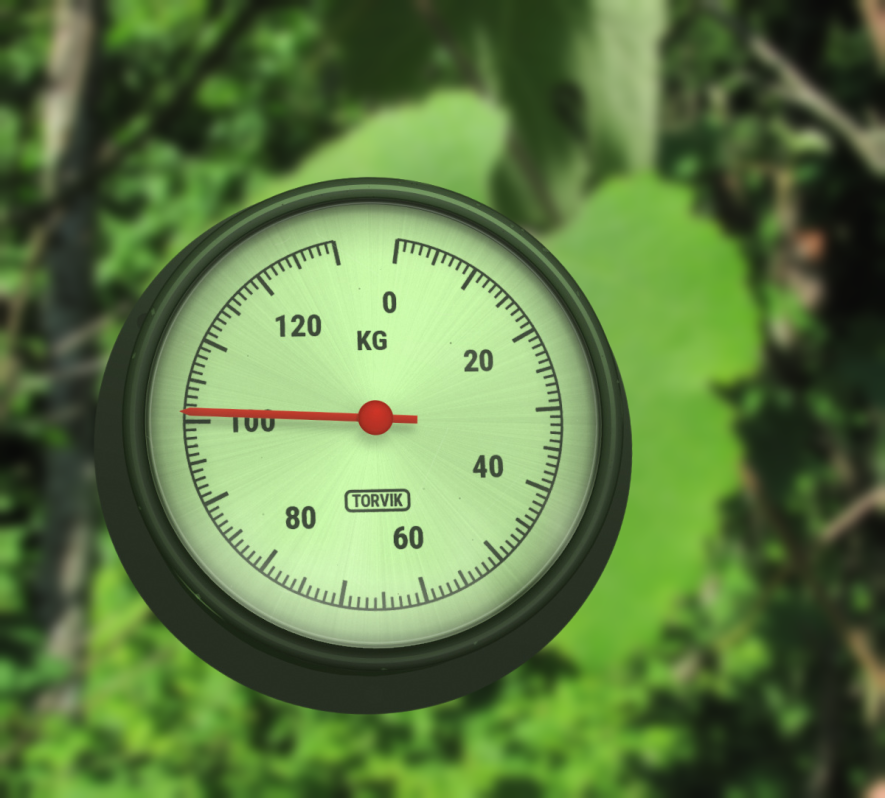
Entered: {"value": 101, "unit": "kg"}
